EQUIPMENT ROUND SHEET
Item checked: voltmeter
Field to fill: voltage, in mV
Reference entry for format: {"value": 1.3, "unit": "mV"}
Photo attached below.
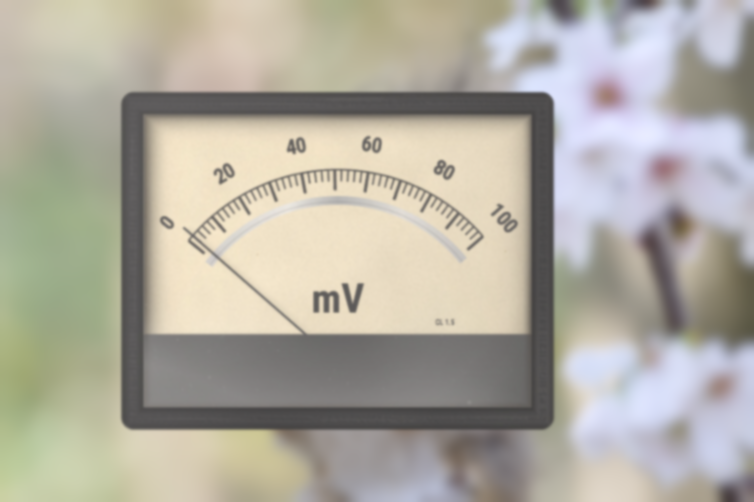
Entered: {"value": 2, "unit": "mV"}
